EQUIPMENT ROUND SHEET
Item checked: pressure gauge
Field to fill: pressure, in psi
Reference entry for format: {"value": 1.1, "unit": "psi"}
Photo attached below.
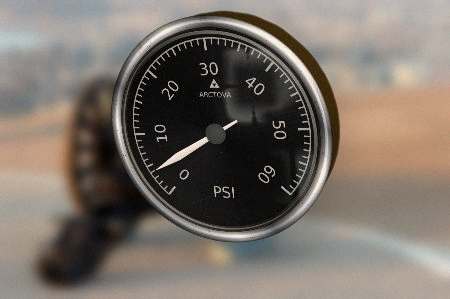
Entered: {"value": 4, "unit": "psi"}
